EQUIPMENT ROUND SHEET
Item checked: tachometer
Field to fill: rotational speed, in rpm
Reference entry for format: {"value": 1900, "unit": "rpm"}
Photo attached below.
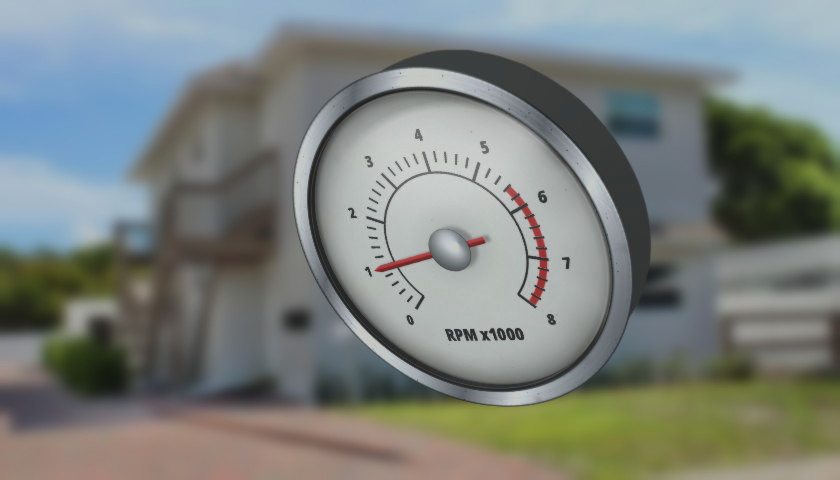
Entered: {"value": 1000, "unit": "rpm"}
